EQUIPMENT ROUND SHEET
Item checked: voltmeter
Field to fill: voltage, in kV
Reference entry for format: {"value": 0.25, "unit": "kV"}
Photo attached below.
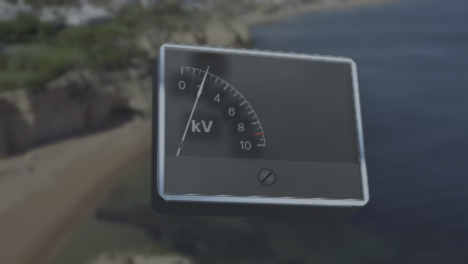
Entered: {"value": 2, "unit": "kV"}
